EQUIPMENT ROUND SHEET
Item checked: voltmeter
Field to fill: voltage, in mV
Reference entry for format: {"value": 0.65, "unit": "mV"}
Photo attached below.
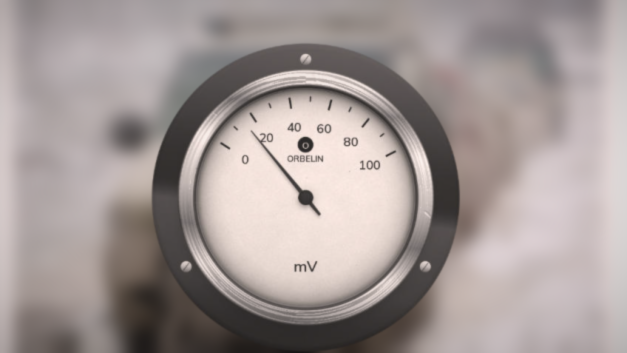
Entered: {"value": 15, "unit": "mV"}
